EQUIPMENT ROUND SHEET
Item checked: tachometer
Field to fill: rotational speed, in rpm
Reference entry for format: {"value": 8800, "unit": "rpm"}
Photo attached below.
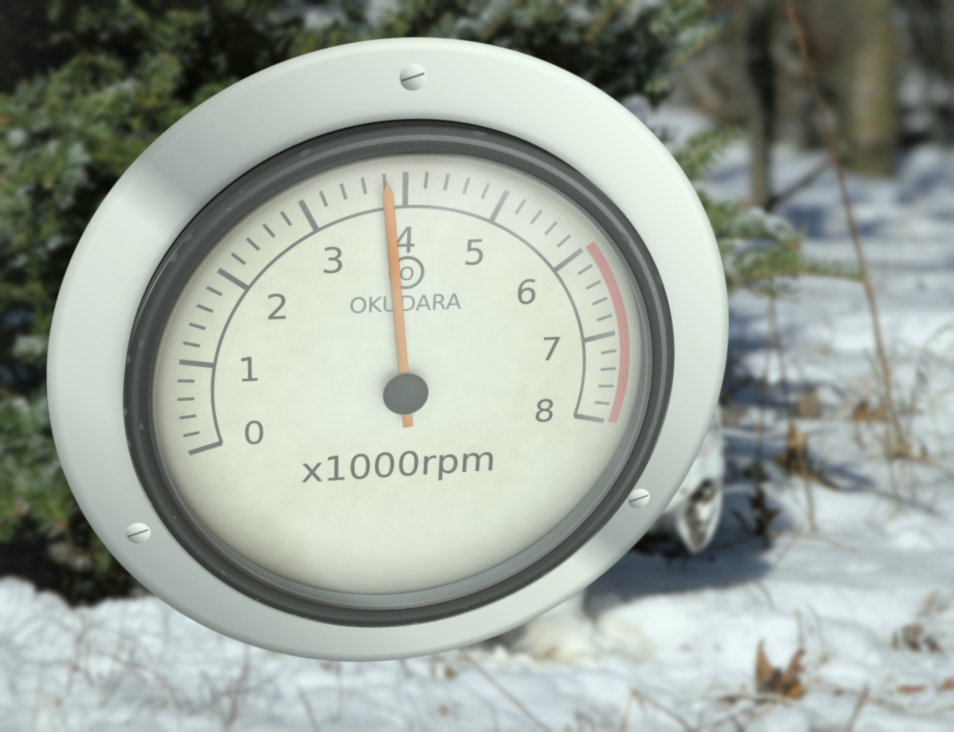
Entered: {"value": 3800, "unit": "rpm"}
